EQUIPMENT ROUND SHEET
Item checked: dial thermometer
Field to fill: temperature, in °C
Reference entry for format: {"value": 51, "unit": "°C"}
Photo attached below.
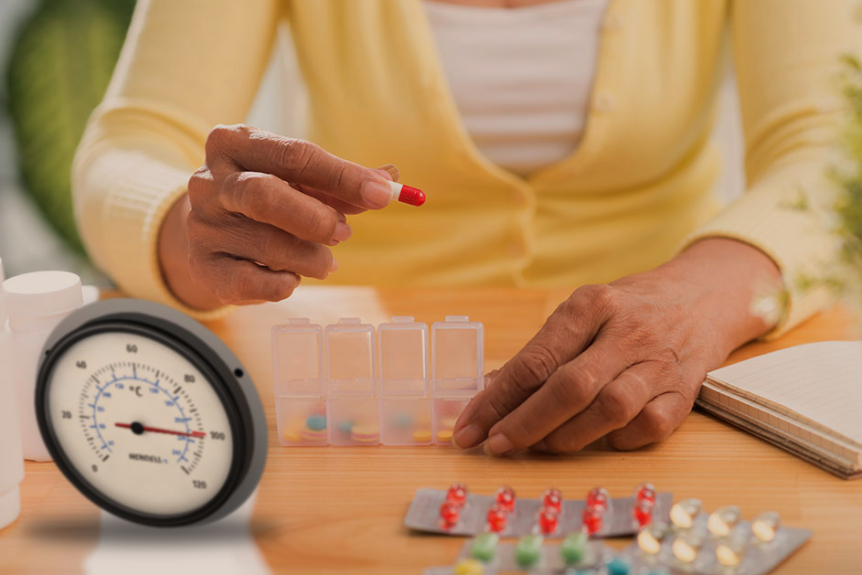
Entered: {"value": 100, "unit": "°C"}
